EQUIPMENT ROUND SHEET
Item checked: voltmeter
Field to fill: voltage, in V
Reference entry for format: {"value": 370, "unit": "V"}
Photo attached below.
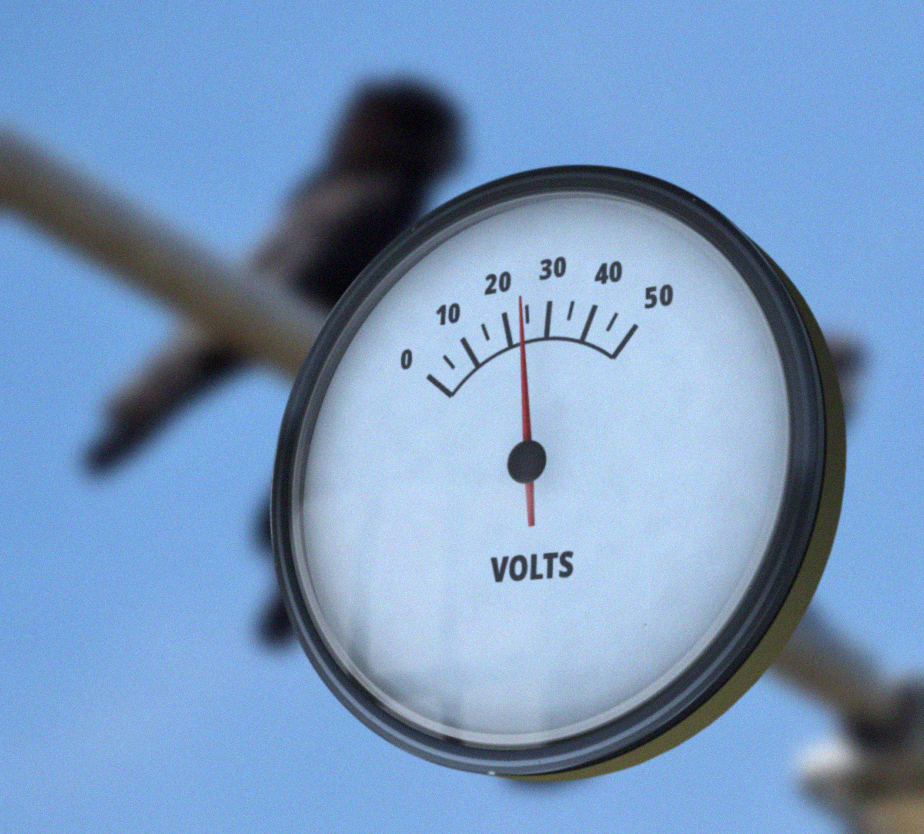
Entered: {"value": 25, "unit": "V"}
